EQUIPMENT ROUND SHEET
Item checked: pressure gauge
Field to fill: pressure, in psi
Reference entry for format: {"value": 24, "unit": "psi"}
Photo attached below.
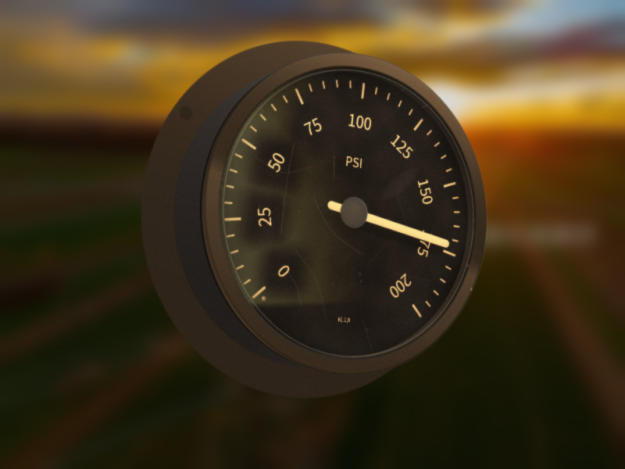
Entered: {"value": 172.5, "unit": "psi"}
